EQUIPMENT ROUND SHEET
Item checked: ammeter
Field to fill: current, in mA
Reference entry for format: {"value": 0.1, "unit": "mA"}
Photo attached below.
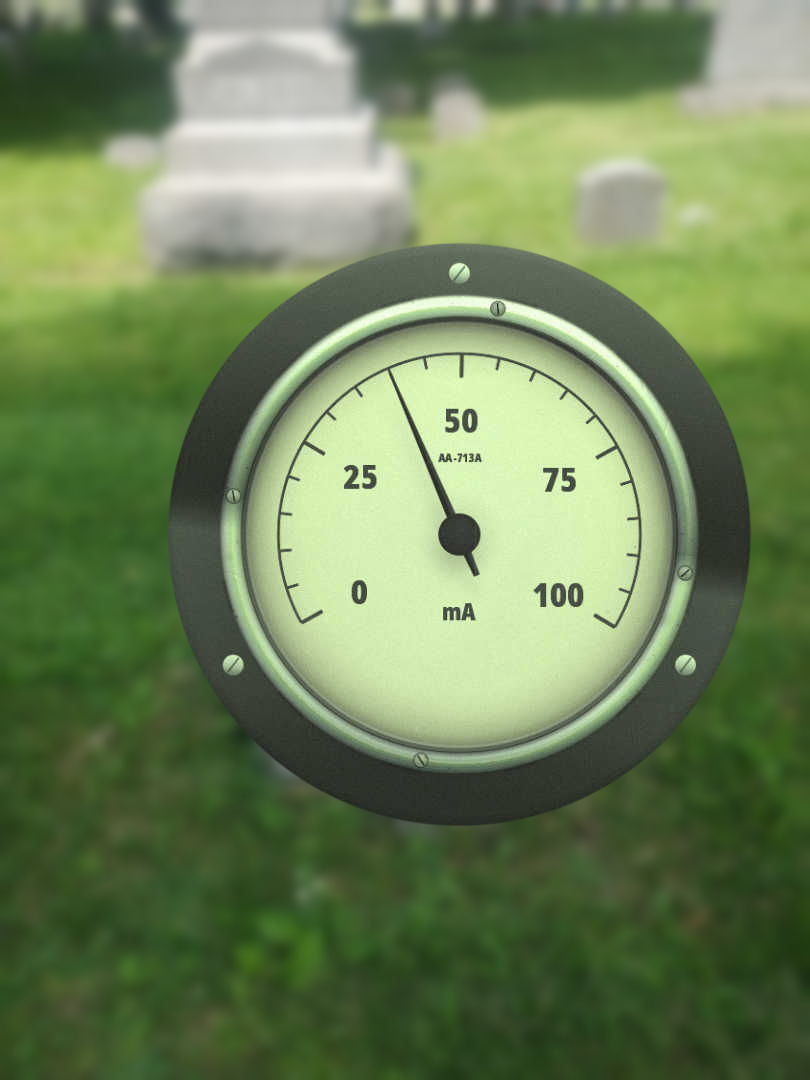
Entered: {"value": 40, "unit": "mA"}
